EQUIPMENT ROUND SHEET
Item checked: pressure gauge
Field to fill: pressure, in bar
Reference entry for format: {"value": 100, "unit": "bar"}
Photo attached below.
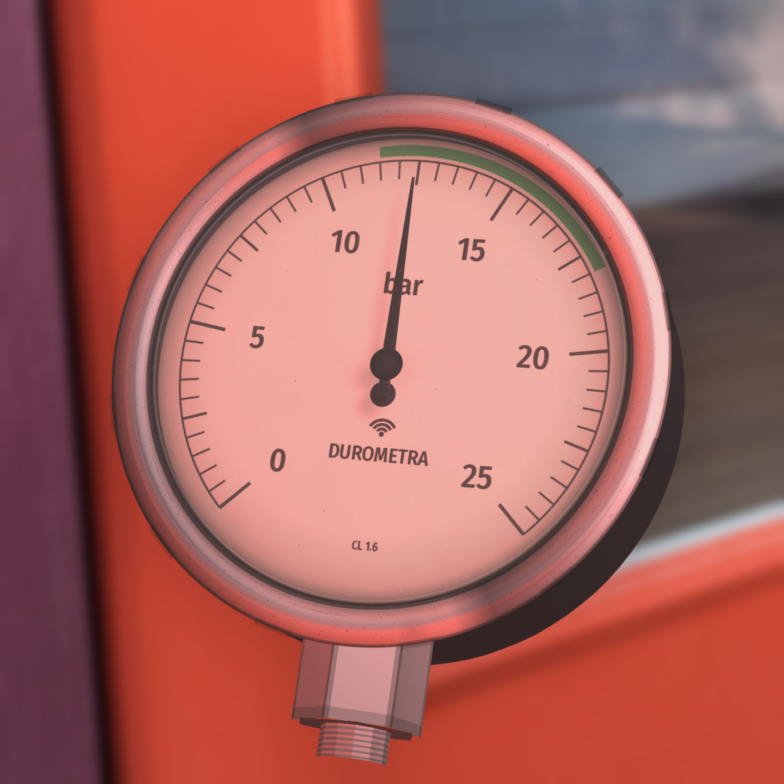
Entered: {"value": 12.5, "unit": "bar"}
